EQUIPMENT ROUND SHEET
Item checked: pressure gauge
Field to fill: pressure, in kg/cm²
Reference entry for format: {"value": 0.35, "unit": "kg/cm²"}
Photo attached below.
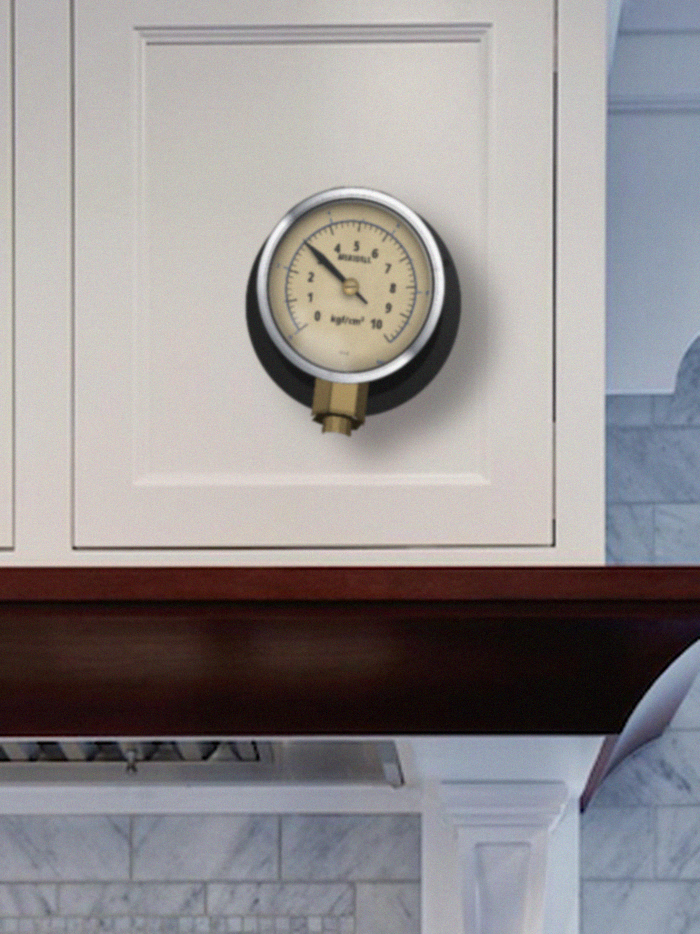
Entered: {"value": 3, "unit": "kg/cm²"}
